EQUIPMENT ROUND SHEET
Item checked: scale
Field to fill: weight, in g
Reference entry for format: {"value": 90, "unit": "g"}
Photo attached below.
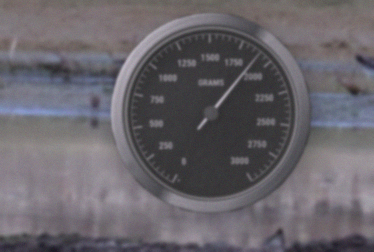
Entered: {"value": 1900, "unit": "g"}
